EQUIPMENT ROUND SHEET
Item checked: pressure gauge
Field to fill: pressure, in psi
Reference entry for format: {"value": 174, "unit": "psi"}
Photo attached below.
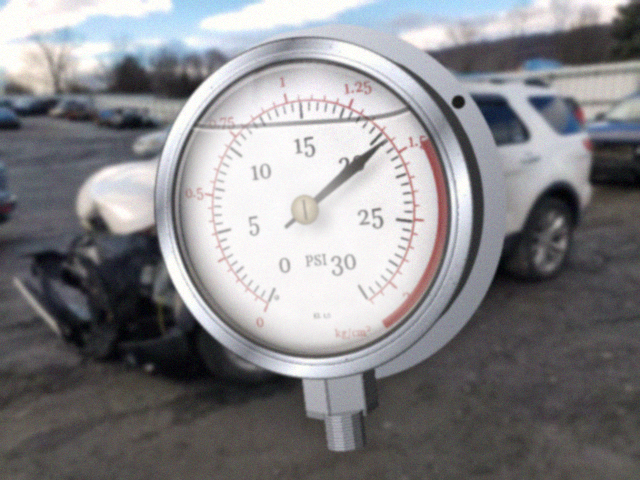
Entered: {"value": 20.5, "unit": "psi"}
